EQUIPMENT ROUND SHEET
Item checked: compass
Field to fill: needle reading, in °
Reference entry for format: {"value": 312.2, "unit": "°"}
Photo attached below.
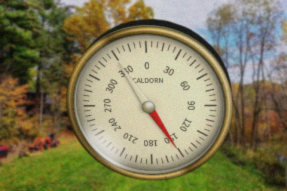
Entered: {"value": 150, "unit": "°"}
